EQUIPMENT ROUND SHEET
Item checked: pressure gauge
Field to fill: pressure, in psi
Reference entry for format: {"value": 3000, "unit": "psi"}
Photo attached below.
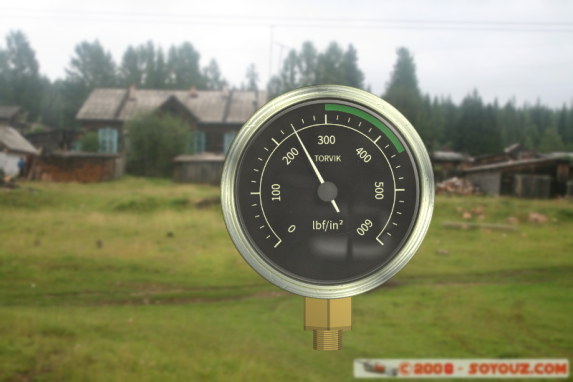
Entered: {"value": 240, "unit": "psi"}
